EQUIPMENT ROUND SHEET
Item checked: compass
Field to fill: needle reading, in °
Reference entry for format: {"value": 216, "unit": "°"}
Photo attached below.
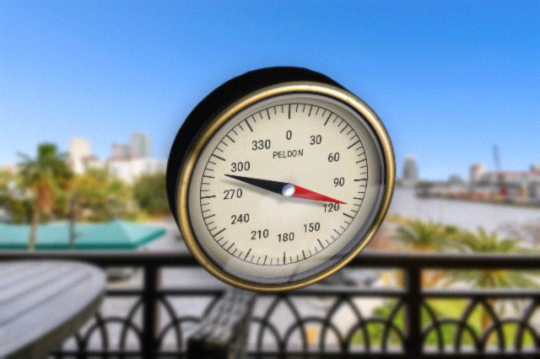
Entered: {"value": 110, "unit": "°"}
